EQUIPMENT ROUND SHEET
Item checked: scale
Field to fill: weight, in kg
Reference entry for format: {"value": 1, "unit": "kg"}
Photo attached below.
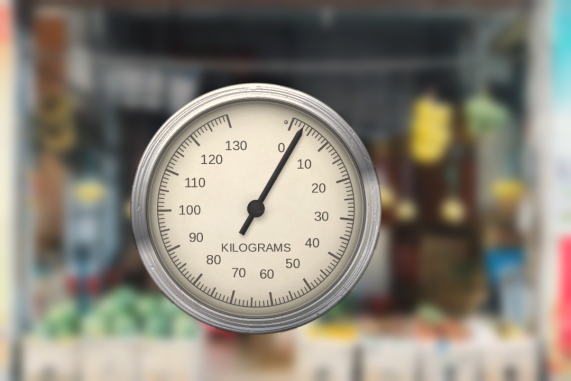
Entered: {"value": 3, "unit": "kg"}
